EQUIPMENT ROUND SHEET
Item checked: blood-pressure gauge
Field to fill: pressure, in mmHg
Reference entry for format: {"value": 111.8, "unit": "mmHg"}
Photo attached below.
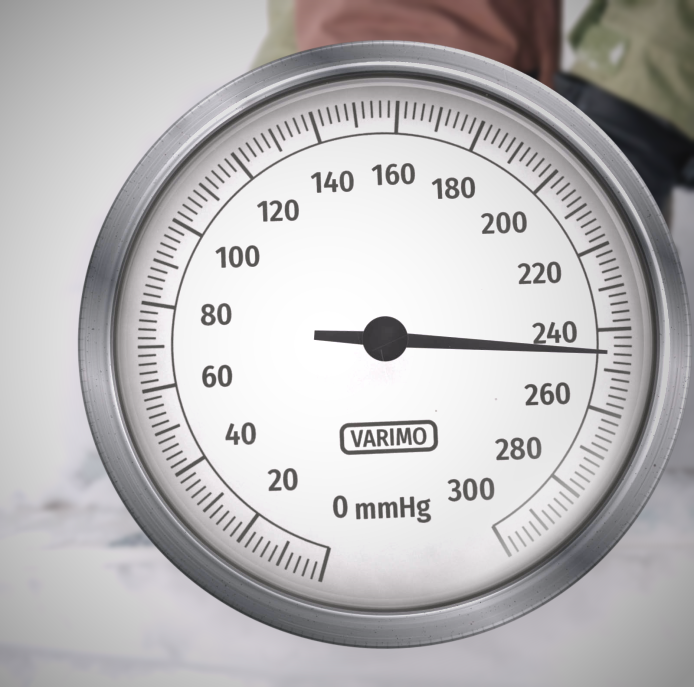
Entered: {"value": 246, "unit": "mmHg"}
